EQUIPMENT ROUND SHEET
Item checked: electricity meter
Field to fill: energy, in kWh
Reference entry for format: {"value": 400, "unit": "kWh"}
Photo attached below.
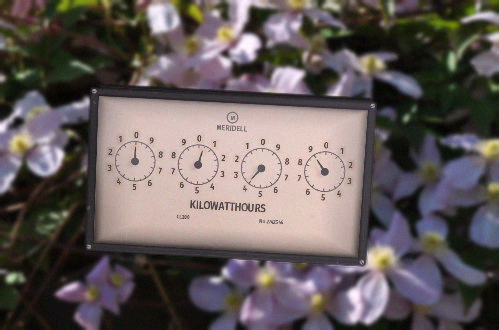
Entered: {"value": 39, "unit": "kWh"}
